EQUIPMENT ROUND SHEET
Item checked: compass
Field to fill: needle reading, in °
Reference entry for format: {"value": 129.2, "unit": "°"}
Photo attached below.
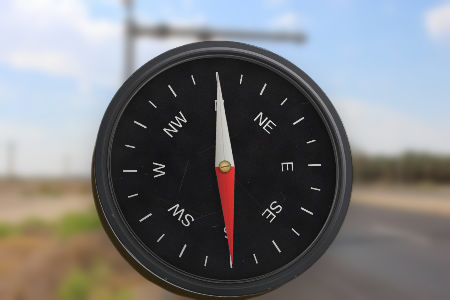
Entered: {"value": 180, "unit": "°"}
